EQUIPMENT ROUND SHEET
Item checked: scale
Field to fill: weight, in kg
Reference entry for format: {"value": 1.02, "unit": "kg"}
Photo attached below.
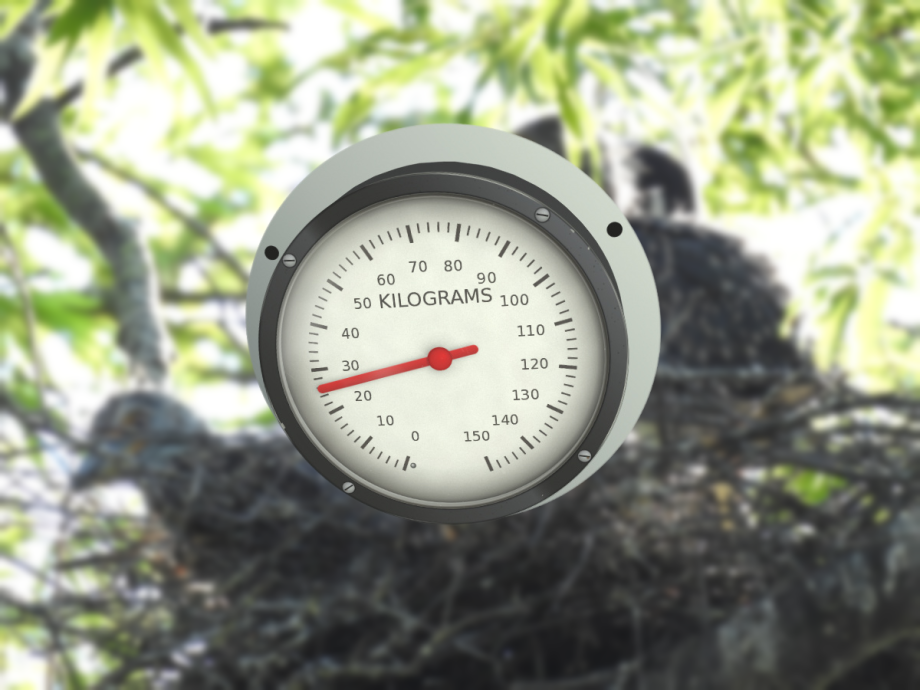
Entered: {"value": 26, "unit": "kg"}
